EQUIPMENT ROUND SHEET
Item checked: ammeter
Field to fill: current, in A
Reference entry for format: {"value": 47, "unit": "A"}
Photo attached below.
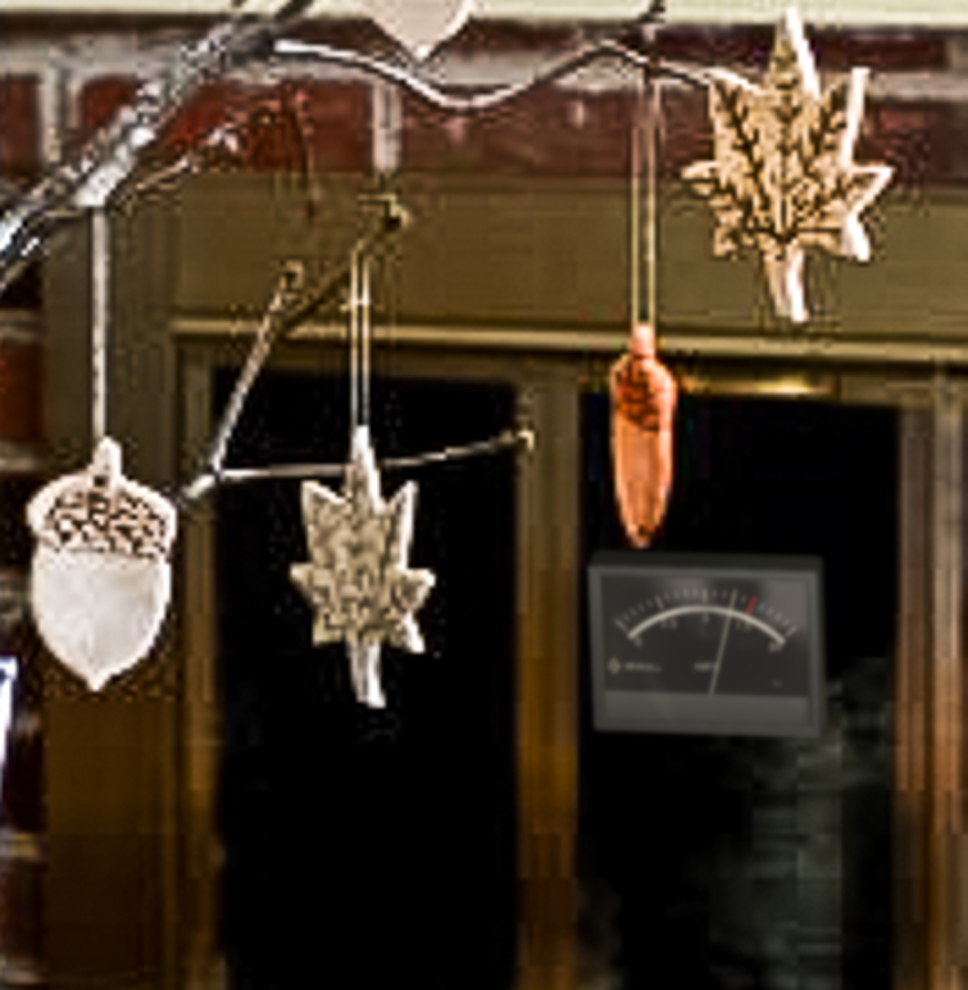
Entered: {"value": 6.5, "unit": "A"}
